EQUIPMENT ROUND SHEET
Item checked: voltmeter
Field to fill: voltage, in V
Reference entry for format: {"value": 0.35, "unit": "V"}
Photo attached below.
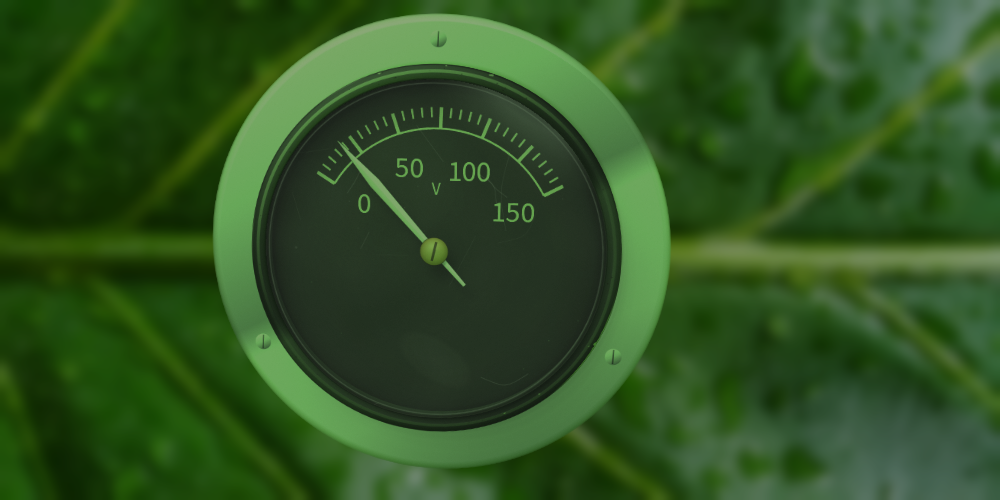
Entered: {"value": 20, "unit": "V"}
